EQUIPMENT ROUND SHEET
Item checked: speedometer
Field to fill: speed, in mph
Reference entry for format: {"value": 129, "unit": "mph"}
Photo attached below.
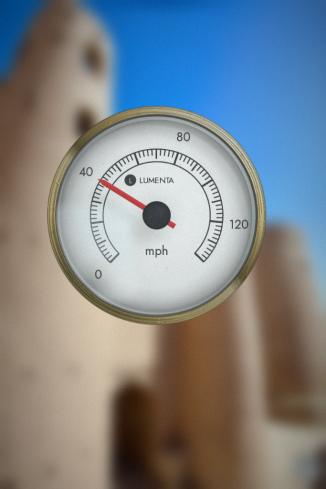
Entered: {"value": 40, "unit": "mph"}
